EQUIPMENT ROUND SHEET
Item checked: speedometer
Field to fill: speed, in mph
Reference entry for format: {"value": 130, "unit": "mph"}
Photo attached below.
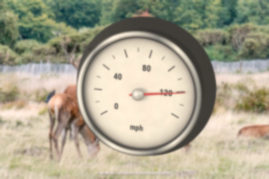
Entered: {"value": 120, "unit": "mph"}
